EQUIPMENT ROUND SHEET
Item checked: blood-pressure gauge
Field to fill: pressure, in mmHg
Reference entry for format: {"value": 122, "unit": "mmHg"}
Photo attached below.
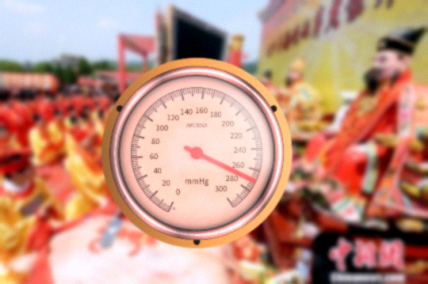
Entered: {"value": 270, "unit": "mmHg"}
